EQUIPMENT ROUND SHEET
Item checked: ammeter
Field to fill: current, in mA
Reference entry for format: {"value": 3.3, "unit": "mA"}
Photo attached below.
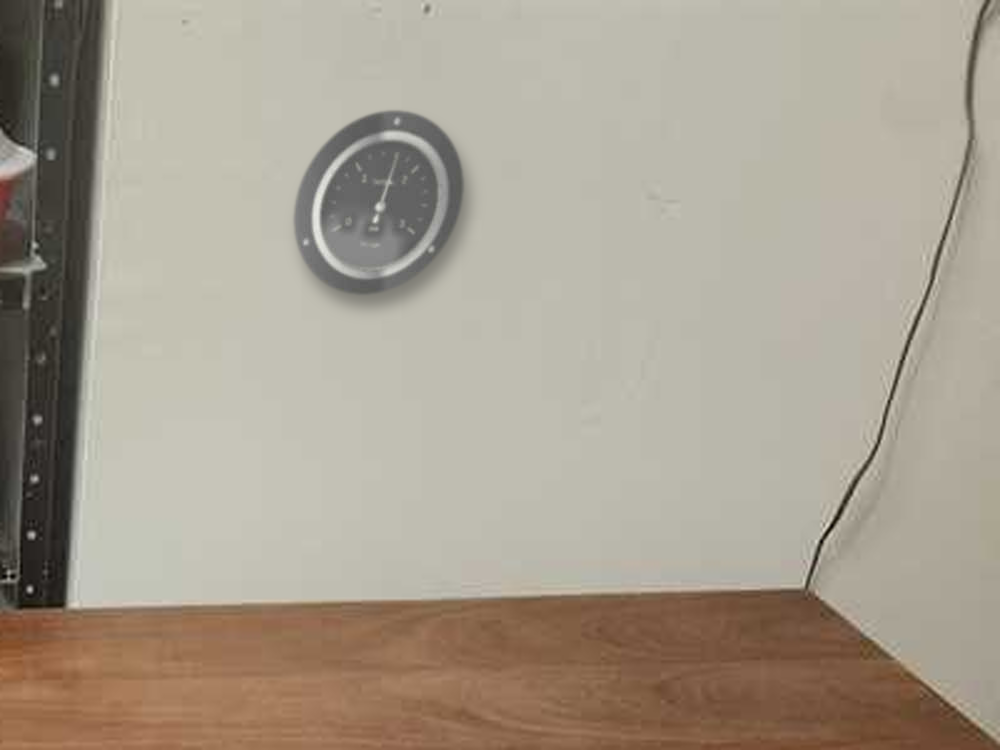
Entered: {"value": 1.6, "unit": "mA"}
